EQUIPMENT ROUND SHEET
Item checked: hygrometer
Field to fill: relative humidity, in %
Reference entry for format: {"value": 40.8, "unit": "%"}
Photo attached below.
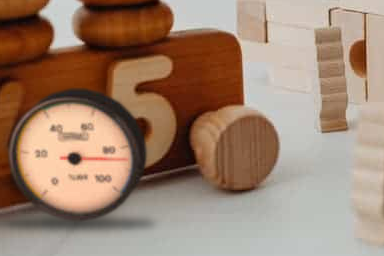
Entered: {"value": 85, "unit": "%"}
